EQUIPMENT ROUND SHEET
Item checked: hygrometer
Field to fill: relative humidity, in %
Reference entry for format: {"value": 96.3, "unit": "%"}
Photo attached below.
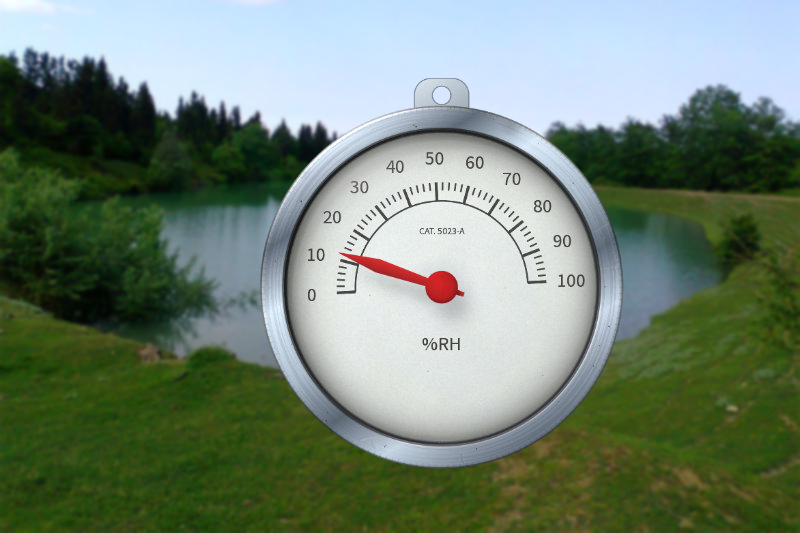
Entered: {"value": 12, "unit": "%"}
